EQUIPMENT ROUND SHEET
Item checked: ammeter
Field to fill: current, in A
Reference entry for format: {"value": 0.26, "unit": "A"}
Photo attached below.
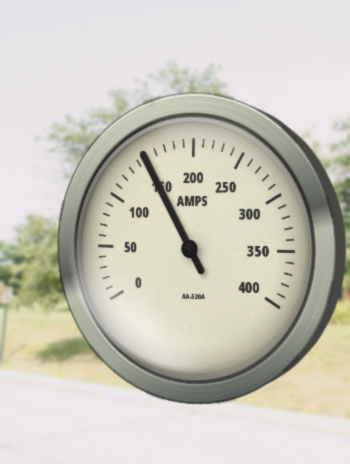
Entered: {"value": 150, "unit": "A"}
